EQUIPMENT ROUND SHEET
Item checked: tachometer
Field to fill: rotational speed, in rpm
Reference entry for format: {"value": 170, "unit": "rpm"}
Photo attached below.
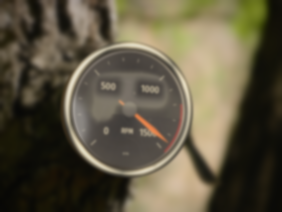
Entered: {"value": 1450, "unit": "rpm"}
